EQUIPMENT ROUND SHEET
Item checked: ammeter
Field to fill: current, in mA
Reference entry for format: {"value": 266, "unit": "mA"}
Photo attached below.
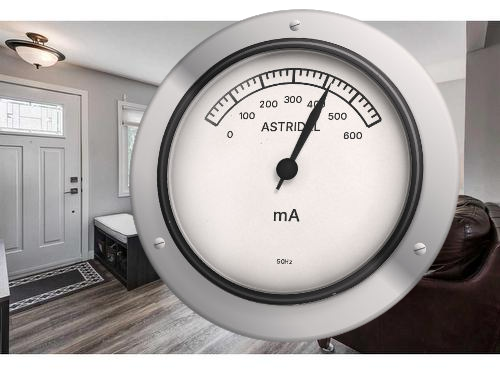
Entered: {"value": 420, "unit": "mA"}
